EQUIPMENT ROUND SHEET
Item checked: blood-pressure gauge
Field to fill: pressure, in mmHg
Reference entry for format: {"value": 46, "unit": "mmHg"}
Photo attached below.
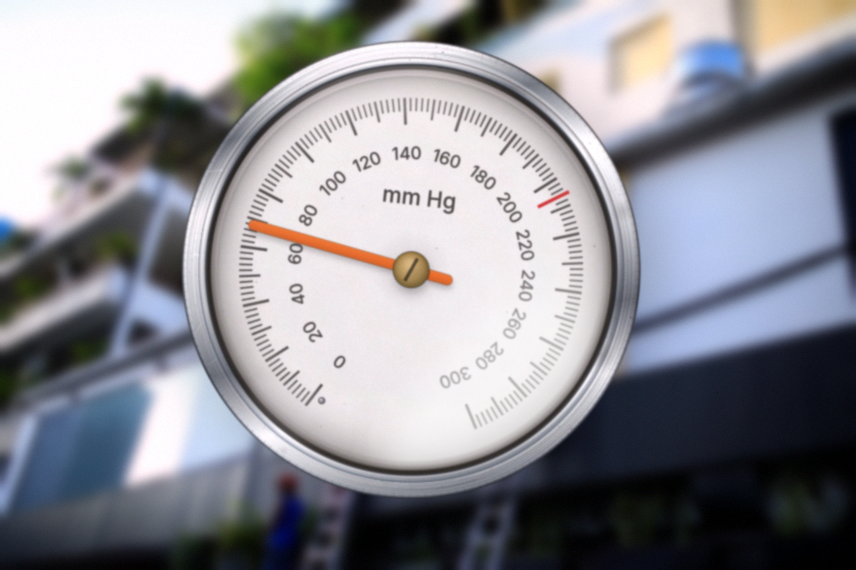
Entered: {"value": 68, "unit": "mmHg"}
